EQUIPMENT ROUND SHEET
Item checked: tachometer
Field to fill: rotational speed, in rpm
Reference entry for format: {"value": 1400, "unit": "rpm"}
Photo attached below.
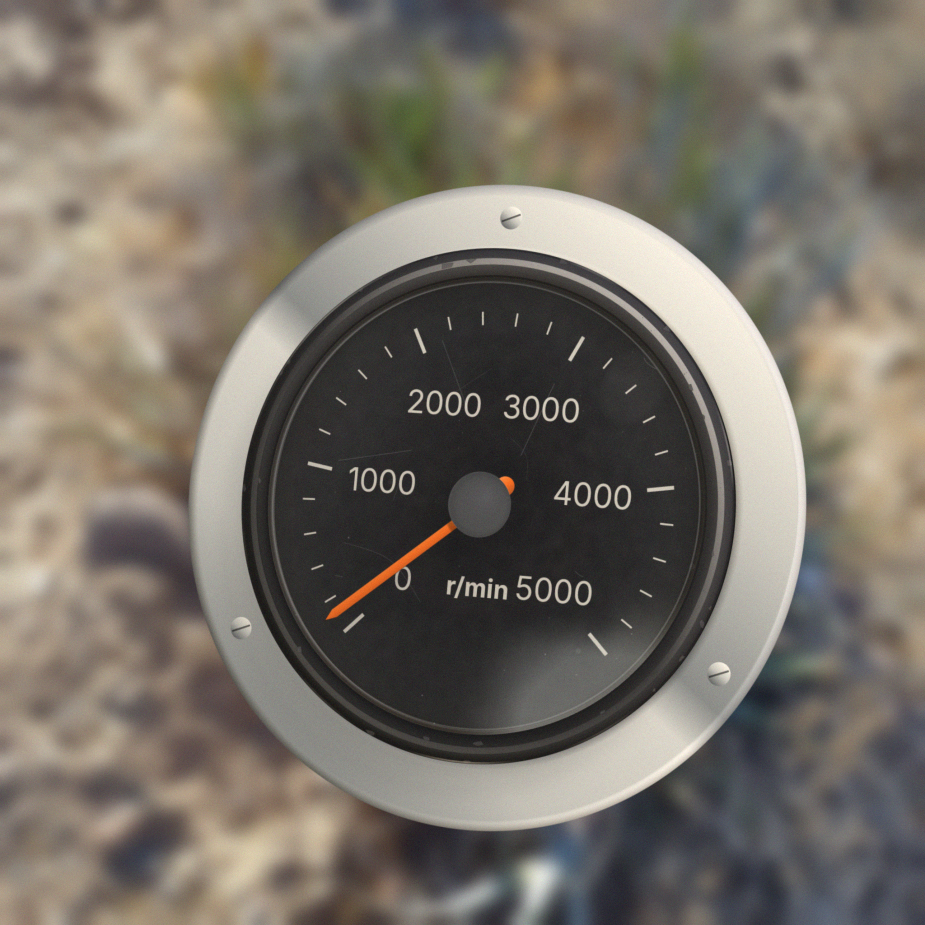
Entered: {"value": 100, "unit": "rpm"}
